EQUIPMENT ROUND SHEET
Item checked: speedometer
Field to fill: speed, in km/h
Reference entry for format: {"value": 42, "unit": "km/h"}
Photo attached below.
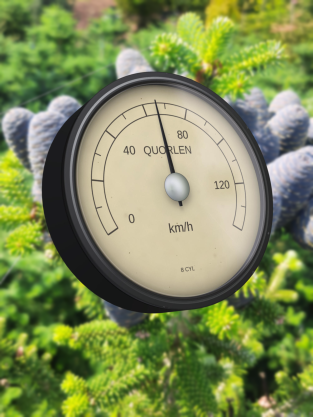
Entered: {"value": 65, "unit": "km/h"}
